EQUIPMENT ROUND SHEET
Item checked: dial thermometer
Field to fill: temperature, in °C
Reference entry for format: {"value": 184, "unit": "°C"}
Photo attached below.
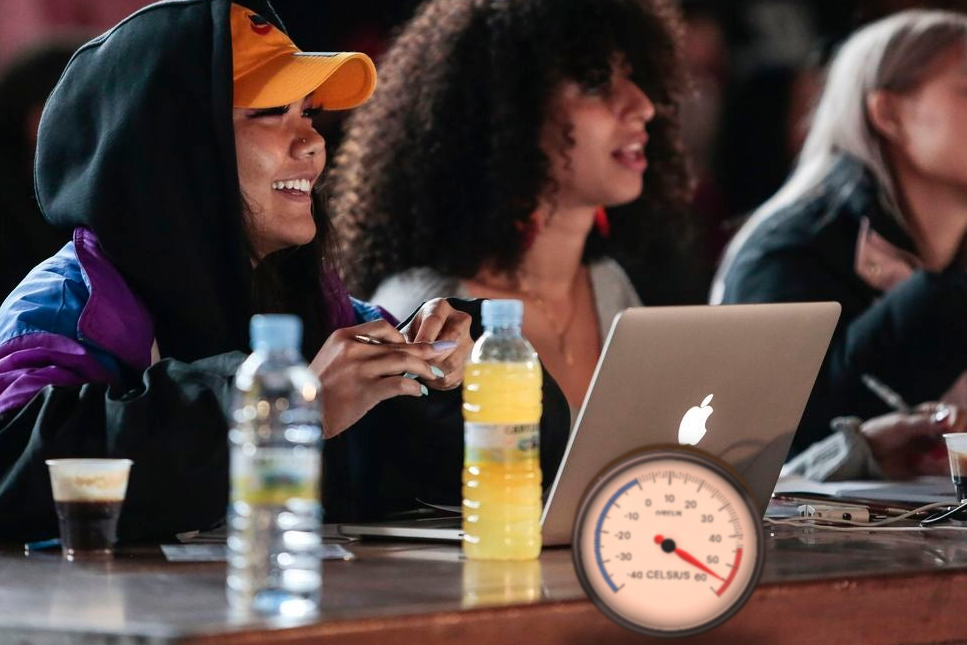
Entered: {"value": 55, "unit": "°C"}
